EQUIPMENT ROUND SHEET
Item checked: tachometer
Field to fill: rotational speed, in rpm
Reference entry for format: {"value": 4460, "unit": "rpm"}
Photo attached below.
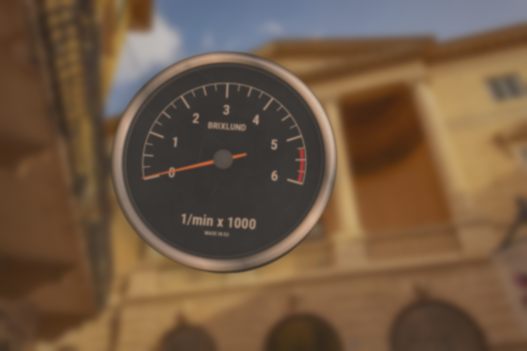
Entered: {"value": 0, "unit": "rpm"}
